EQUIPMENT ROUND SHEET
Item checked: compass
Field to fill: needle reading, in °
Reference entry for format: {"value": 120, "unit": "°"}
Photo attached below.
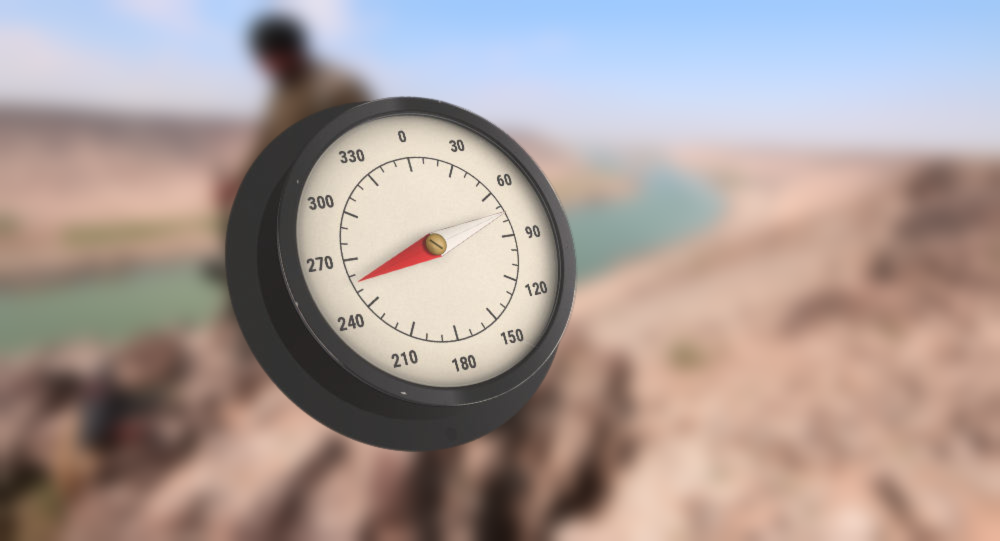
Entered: {"value": 255, "unit": "°"}
